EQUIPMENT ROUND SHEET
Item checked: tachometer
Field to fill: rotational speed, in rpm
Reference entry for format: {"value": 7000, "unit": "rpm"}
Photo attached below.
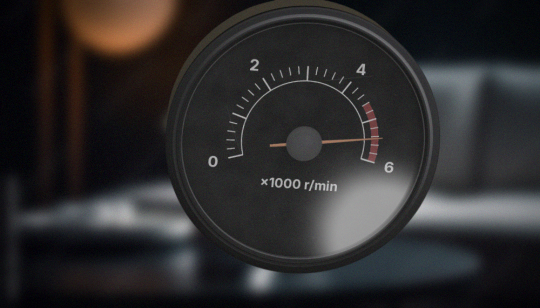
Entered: {"value": 5400, "unit": "rpm"}
